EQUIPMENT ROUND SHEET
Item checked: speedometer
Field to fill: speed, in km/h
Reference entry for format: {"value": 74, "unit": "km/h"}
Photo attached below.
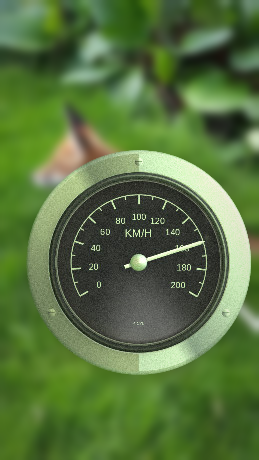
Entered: {"value": 160, "unit": "km/h"}
